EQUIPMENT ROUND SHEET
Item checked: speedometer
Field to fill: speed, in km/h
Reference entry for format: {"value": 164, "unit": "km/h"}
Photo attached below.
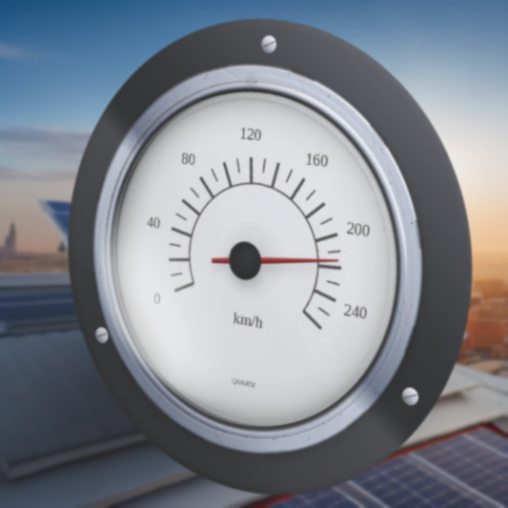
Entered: {"value": 215, "unit": "km/h"}
